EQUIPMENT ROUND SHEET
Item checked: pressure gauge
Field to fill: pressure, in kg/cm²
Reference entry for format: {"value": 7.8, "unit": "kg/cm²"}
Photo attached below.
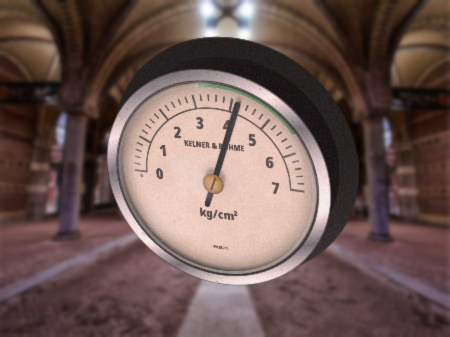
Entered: {"value": 4.2, "unit": "kg/cm²"}
